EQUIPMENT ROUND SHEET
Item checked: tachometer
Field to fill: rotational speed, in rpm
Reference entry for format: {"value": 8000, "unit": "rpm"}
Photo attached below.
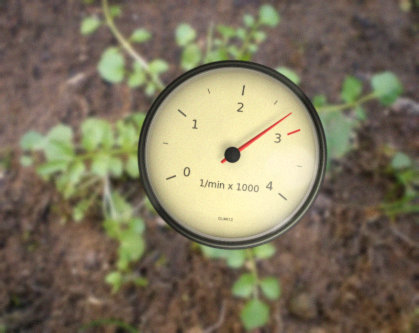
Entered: {"value": 2750, "unit": "rpm"}
